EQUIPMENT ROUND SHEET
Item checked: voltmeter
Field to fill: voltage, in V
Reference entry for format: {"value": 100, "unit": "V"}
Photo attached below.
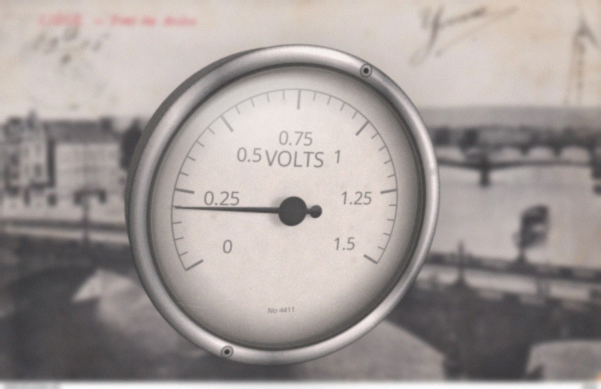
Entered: {"value": 0.2, "unit": "V"}
